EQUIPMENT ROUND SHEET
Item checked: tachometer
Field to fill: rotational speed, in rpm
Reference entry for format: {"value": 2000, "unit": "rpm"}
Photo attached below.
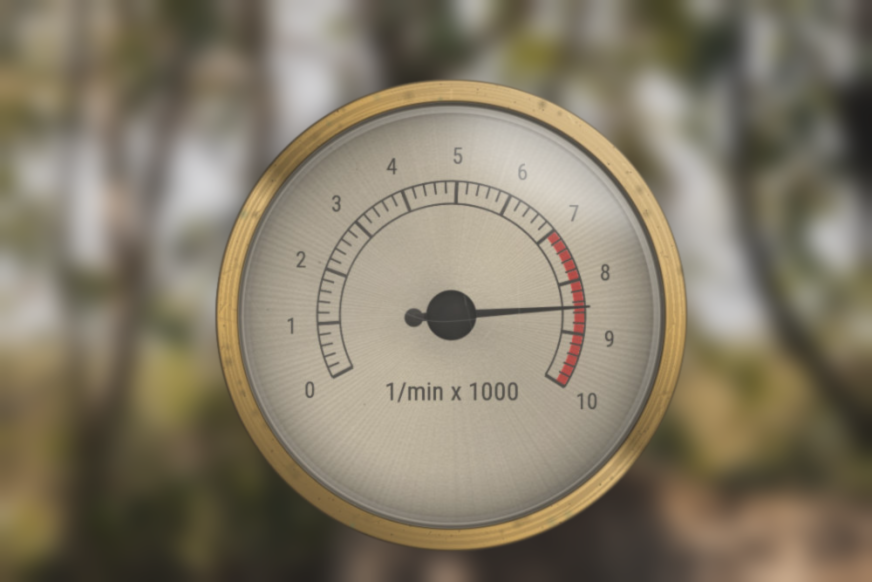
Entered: {"value": 8500, "unit": "rpm"}
